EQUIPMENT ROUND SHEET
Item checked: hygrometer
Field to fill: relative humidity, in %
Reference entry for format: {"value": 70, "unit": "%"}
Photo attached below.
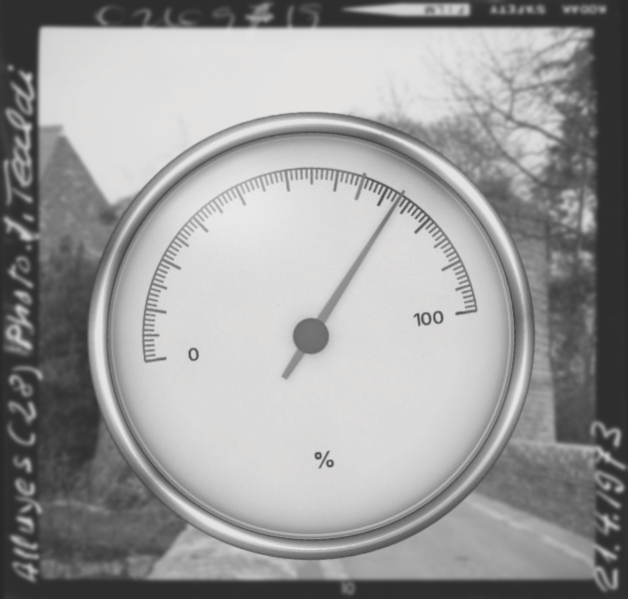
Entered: {"value": 73, "unit": "%"}
